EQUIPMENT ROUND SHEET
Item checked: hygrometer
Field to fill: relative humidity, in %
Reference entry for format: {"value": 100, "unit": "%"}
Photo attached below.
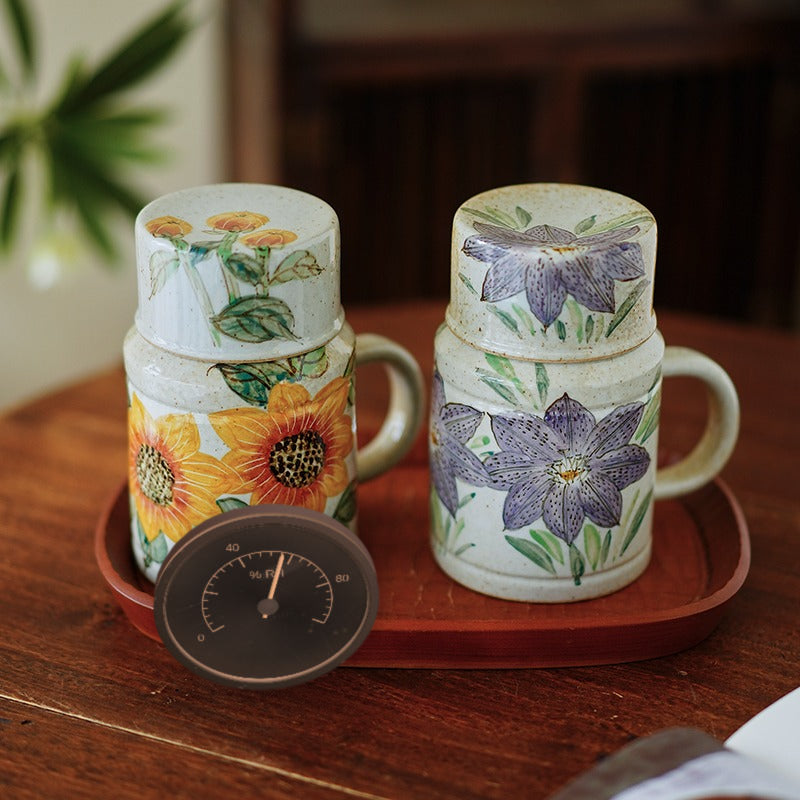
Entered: {"value": 56, "unit": "%"}
